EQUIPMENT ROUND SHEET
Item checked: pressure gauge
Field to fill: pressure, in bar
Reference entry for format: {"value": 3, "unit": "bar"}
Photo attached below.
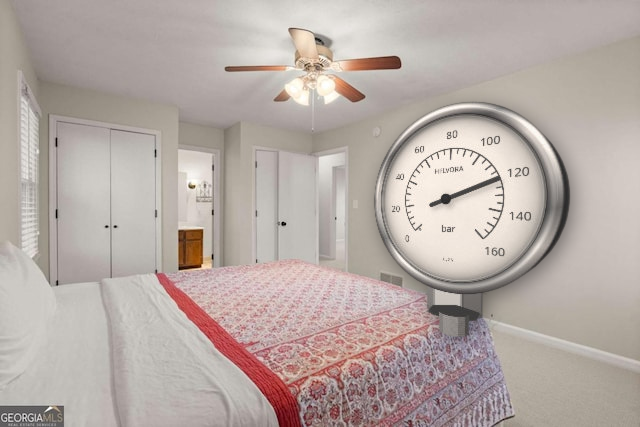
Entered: {"value": 120, "unit": "bar"}
